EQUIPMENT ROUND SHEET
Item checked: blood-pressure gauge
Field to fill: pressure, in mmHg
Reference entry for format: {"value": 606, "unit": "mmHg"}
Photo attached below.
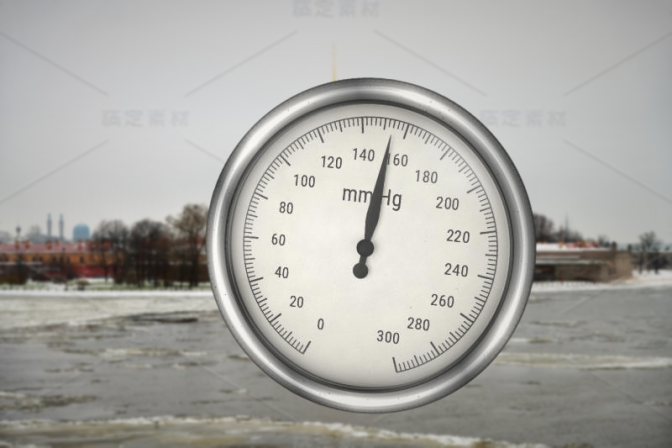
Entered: {"value": 154, "unit": "mmHg"}
